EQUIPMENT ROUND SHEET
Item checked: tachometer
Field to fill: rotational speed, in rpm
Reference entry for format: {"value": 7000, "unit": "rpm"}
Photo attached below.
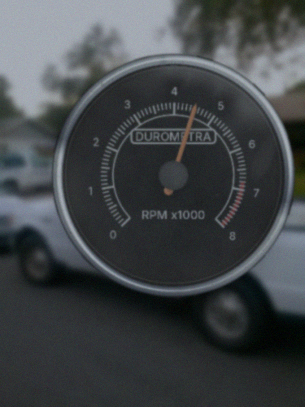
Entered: {"value": 4500, "unit": "rpm"}
